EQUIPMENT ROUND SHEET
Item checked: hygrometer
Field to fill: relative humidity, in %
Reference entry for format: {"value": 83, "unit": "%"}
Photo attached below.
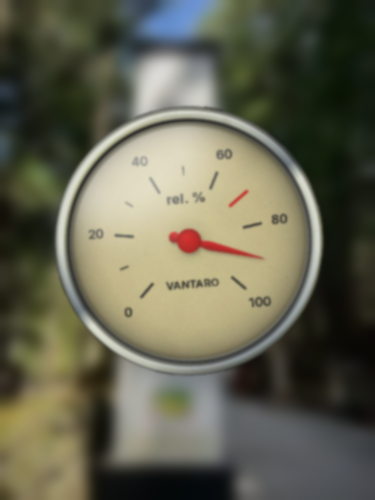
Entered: {"value": 90, "unit": "%"}
